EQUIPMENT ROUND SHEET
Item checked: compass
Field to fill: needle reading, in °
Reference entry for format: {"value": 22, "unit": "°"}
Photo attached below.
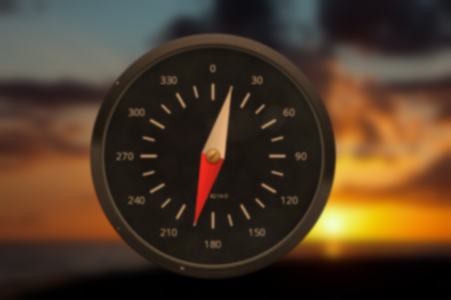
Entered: {"value": 195, "unit": "°"}
